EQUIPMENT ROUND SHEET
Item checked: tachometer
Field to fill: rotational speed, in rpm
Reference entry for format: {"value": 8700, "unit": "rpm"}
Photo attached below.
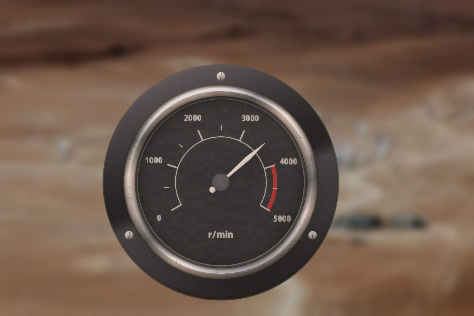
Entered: {"value": 3500, "unit": "rpm"}
